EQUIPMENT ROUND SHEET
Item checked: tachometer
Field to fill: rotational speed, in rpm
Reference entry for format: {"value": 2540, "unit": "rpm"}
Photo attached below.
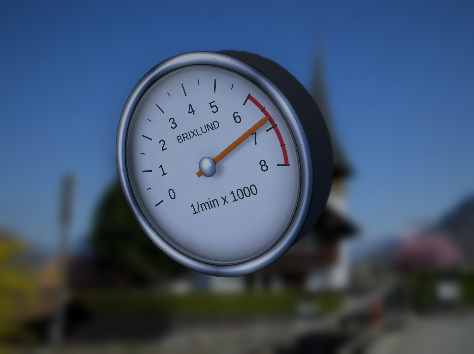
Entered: {"value": 6750, "unit": "rpm"}
